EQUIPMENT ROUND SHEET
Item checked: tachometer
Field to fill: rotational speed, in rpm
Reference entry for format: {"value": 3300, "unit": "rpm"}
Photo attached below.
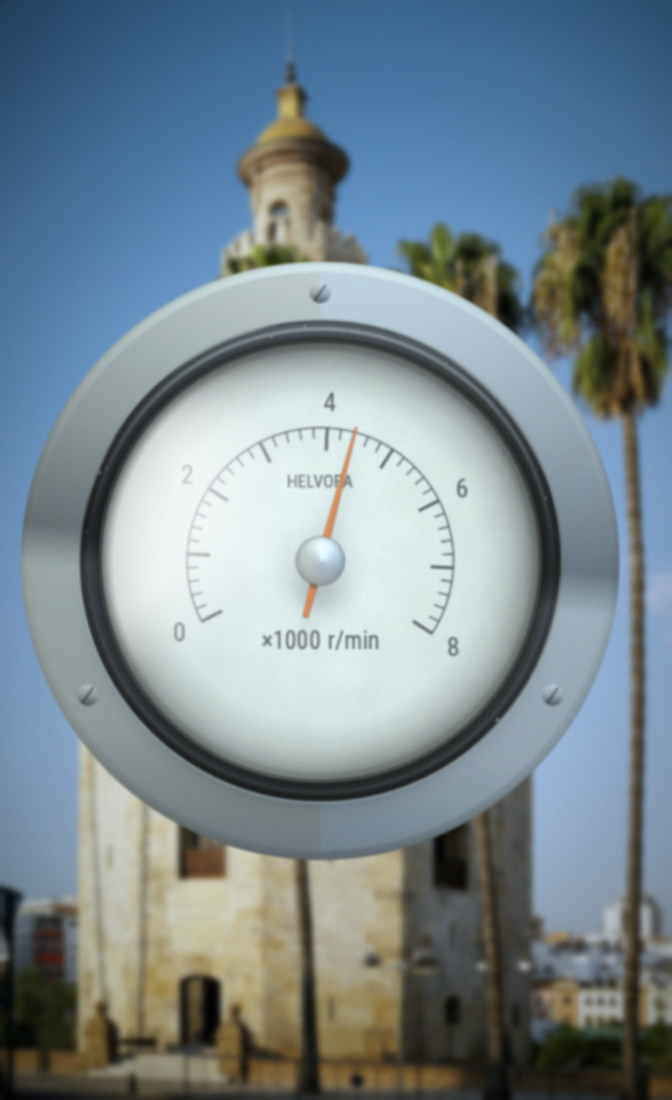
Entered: {"value": 4400, "unit": "rpm"}
